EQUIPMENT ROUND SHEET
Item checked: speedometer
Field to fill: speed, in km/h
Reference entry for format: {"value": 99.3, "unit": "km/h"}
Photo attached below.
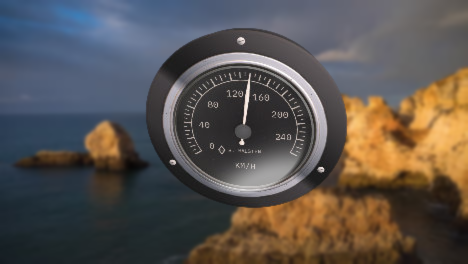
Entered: {"value": 140, "unit": "km/h"}
